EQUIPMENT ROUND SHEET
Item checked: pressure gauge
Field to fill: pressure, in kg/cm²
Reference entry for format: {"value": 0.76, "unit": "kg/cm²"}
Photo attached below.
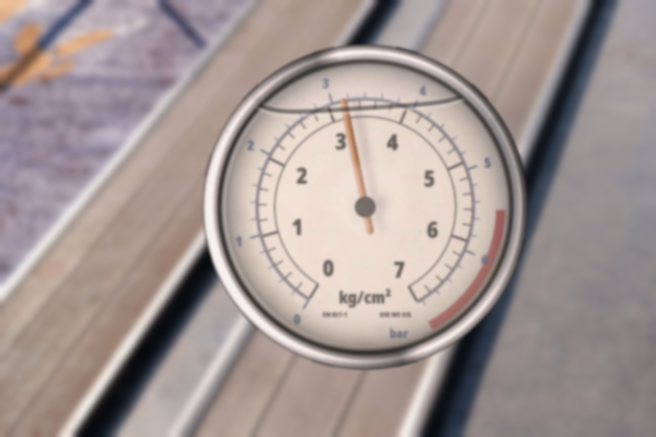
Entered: {"value": 3.2, "unit": "kg/cm²"}
